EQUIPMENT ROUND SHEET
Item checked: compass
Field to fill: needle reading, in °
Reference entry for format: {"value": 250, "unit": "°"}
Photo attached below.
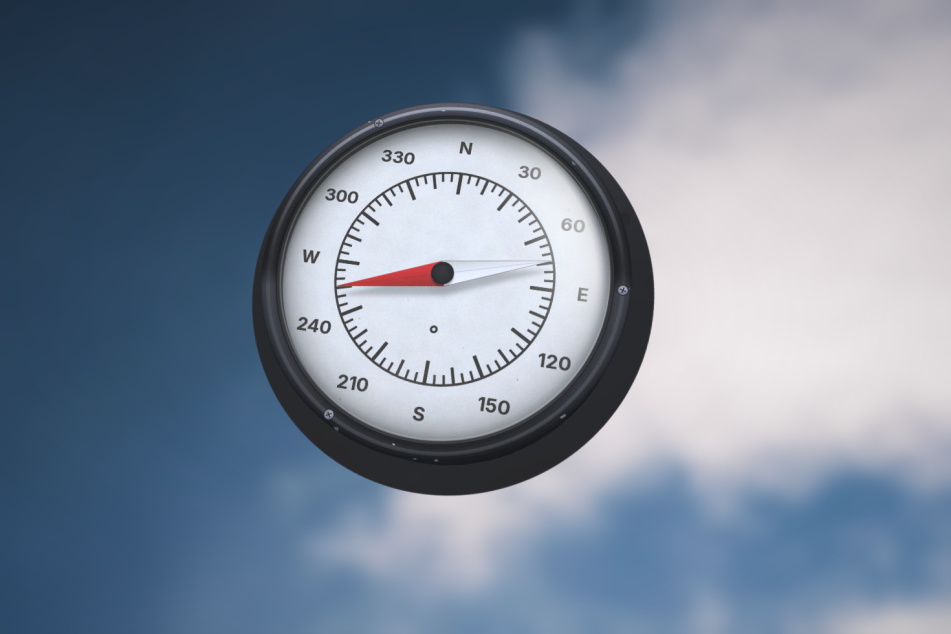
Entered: {"value": 255, "unit": "°"}
